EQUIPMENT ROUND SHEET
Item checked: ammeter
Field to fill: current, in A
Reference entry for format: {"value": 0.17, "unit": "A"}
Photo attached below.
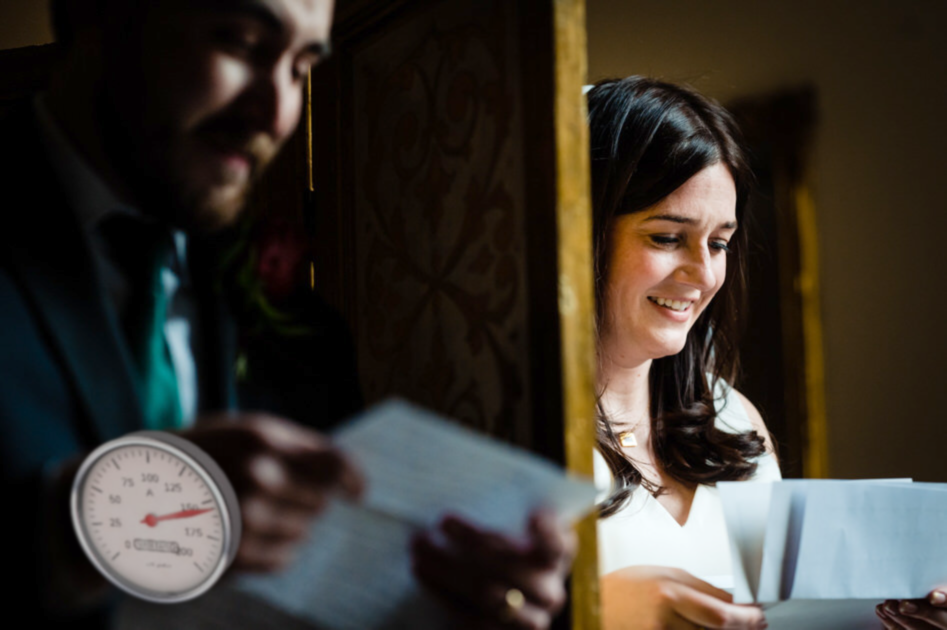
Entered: {"value": 155, "unit": "A"}
